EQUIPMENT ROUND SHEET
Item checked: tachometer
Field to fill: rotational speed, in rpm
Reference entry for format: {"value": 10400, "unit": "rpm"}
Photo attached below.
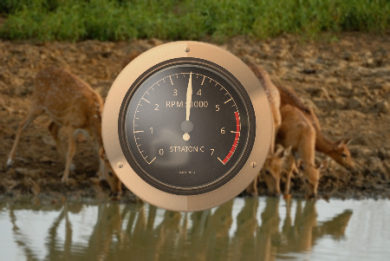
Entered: {"value": 3600, "unit": "rpm"}
